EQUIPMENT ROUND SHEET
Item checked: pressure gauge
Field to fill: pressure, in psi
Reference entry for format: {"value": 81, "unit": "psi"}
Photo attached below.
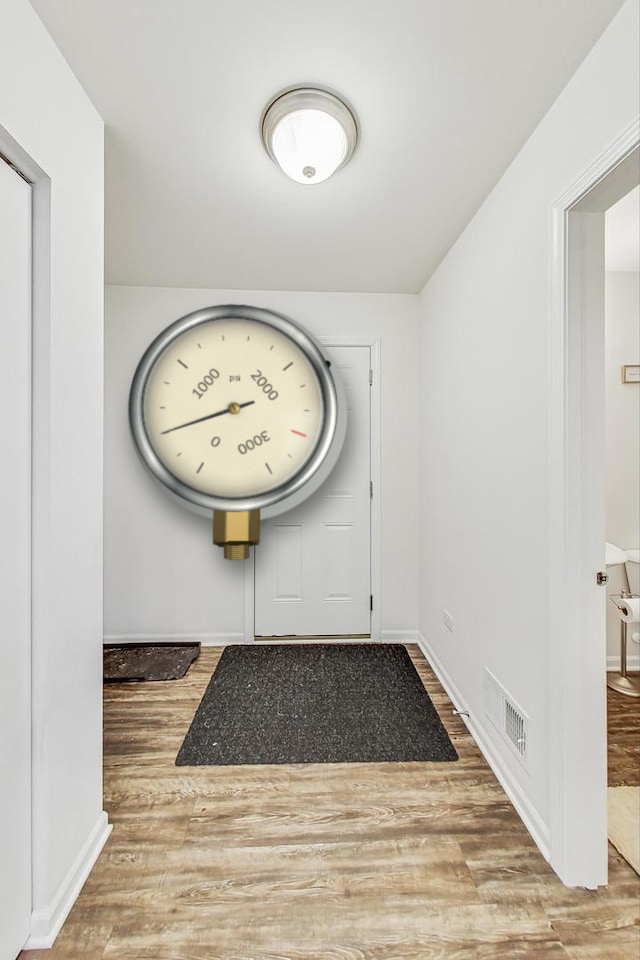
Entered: {"value": 400, "unit": "psi"}
